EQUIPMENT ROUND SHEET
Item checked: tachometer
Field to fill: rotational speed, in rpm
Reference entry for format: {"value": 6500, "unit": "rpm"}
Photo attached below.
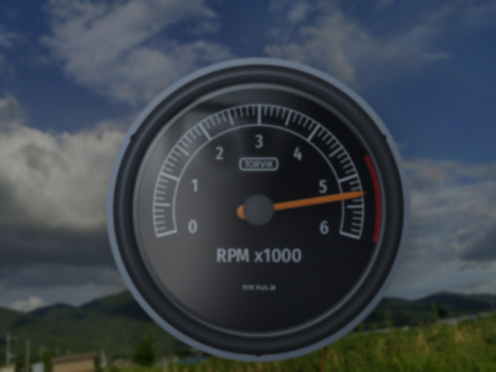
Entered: {"value": 5300, "unit": "rpm"}
